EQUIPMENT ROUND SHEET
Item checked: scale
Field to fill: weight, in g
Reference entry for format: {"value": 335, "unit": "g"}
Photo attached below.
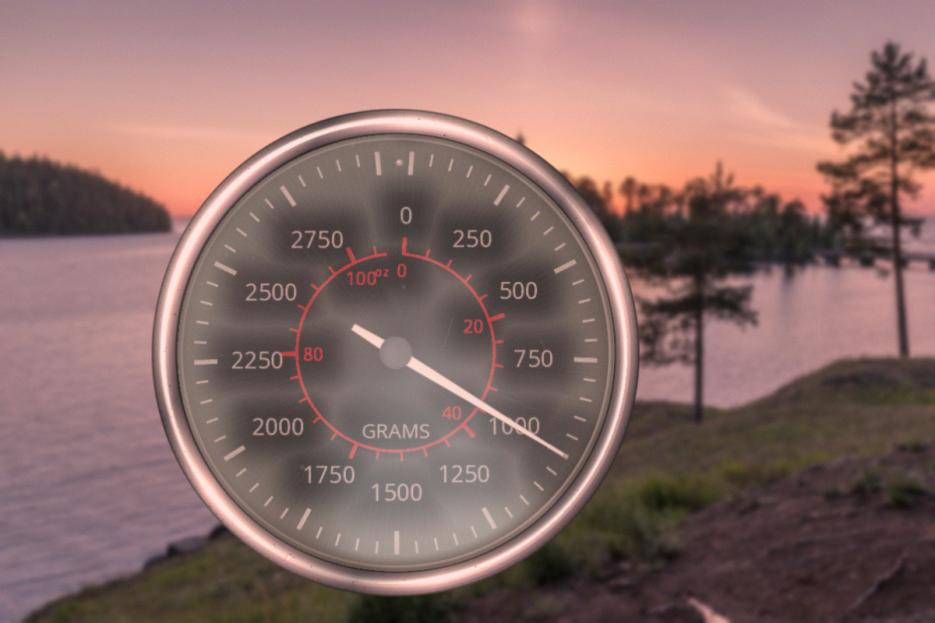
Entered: {"value": 1000, "unit": "g"}
